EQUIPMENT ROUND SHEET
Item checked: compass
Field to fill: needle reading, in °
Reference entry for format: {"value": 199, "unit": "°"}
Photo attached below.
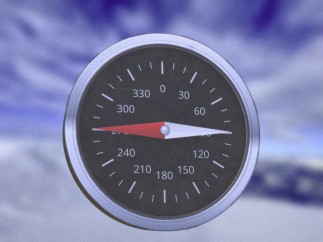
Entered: {"value": 270, "unit": "°"}
